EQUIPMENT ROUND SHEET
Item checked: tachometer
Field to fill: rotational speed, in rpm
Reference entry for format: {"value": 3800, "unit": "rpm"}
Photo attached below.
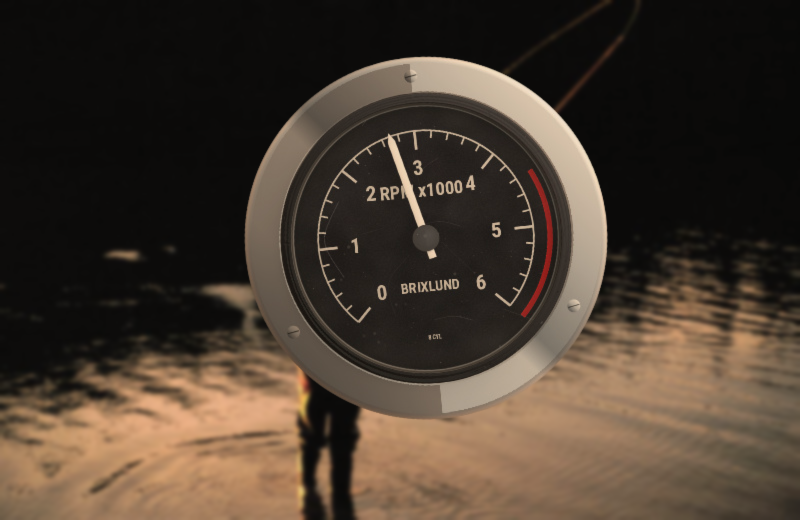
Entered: {"value": 2700, "unit": "rpm"}
